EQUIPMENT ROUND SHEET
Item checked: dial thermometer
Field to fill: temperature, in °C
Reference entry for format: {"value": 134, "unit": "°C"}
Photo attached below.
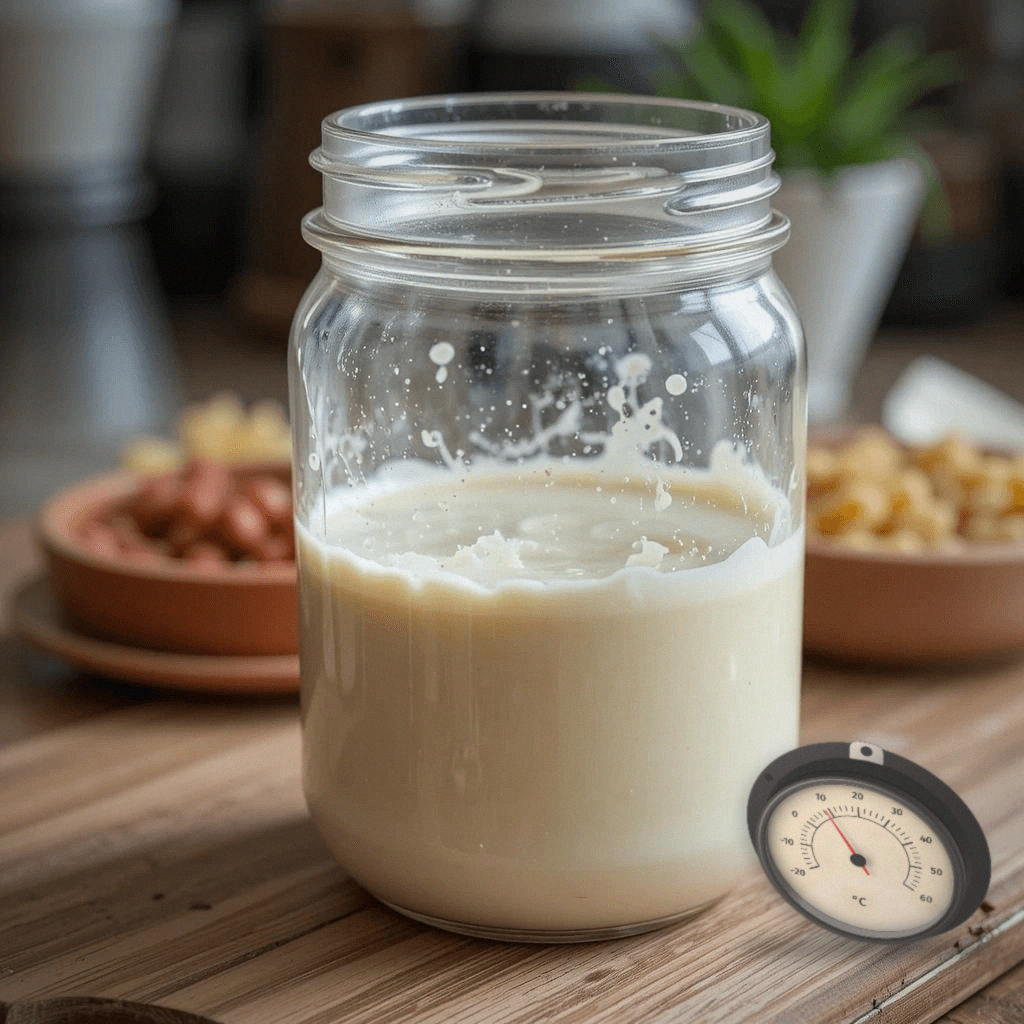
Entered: {"value": 10, "unit": "°C"}
